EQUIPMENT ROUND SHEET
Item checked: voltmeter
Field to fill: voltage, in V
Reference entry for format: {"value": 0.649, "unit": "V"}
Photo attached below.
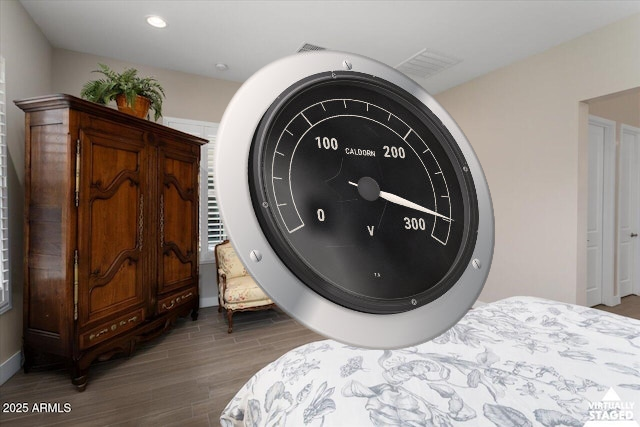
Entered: {"value": 280, "unit": "V"}
